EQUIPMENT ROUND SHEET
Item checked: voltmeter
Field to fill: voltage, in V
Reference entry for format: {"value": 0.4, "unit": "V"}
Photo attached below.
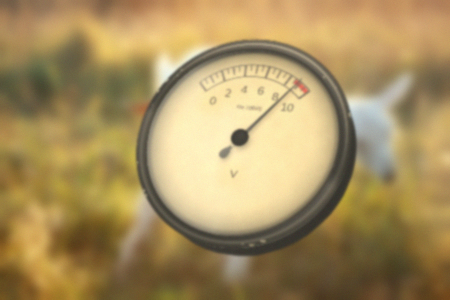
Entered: {"value": 9, "unit": "V"}
